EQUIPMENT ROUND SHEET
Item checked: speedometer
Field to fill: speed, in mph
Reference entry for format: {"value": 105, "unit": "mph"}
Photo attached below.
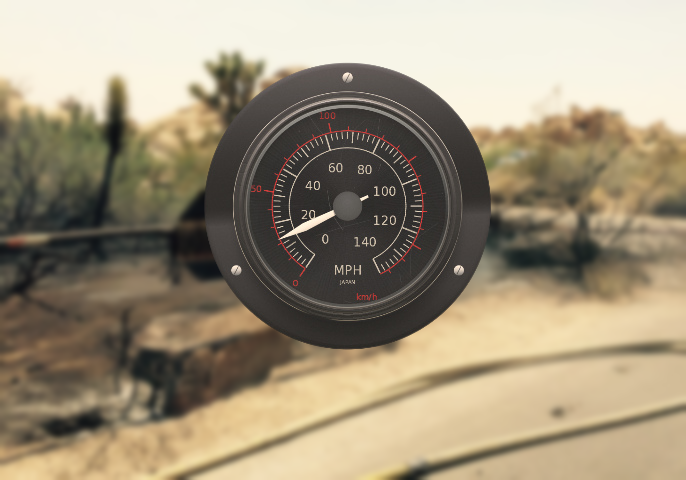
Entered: {"value": 14, "unit": "mph"}
